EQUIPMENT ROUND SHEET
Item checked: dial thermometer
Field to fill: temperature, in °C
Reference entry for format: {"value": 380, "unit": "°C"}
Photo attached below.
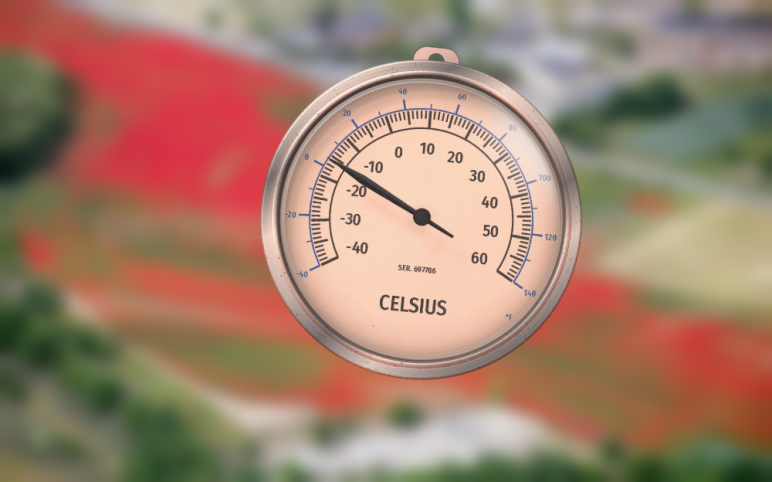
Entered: {"value": -16, "unit": "°C"}
